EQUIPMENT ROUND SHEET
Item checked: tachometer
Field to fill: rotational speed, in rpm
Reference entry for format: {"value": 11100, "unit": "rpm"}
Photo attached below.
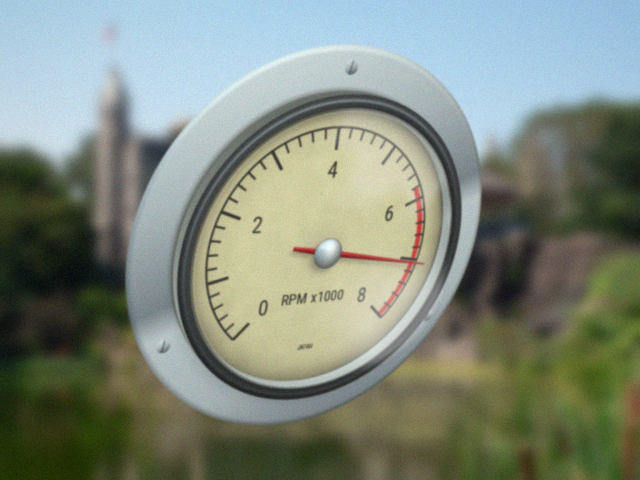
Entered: {"value": 7000, "unit": "rpm"}
